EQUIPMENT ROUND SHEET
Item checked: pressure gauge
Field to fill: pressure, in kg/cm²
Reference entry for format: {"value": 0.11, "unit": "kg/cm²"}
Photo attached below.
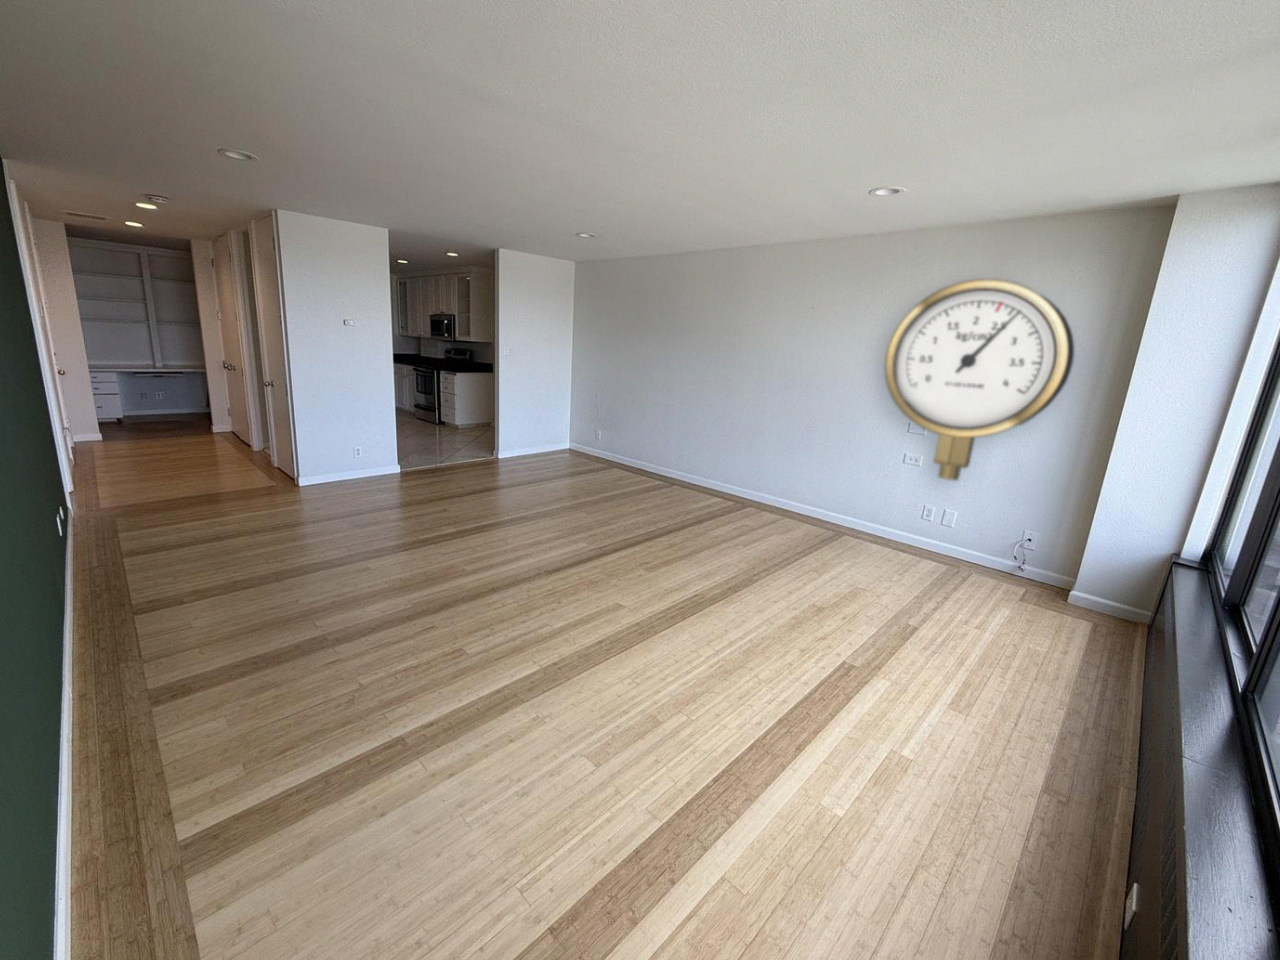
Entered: {"value": 2.6, "unit": "kg/cm²"}
